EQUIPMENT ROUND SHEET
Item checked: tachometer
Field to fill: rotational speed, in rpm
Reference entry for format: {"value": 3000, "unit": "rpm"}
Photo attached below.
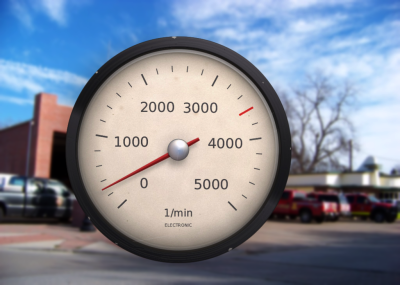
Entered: {"value": 300, "unit": "rpm"}
